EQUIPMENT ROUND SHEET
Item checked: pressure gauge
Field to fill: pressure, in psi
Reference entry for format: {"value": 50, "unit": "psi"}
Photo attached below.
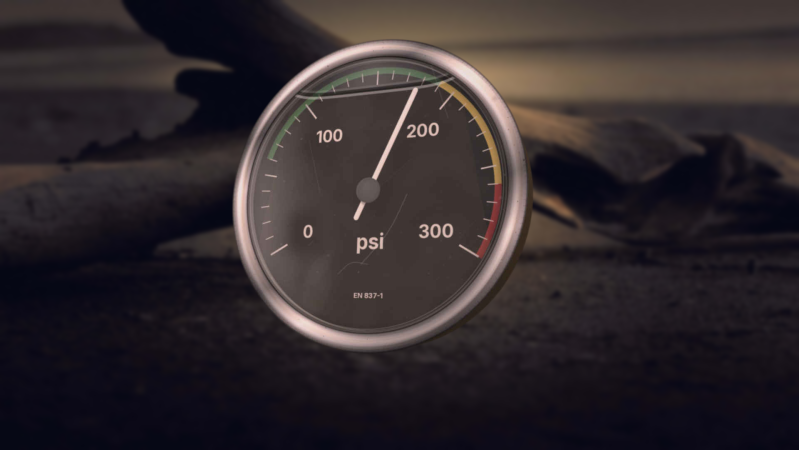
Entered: {"value": 180, "unit": "psi"}
